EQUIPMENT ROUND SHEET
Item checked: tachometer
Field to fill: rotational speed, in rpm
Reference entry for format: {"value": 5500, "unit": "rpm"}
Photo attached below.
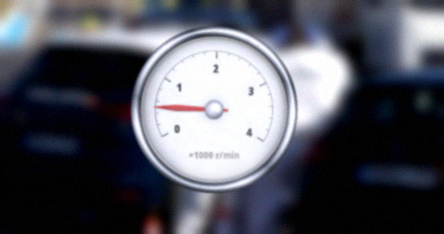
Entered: {"value": 500, "unit": "rpm"}
